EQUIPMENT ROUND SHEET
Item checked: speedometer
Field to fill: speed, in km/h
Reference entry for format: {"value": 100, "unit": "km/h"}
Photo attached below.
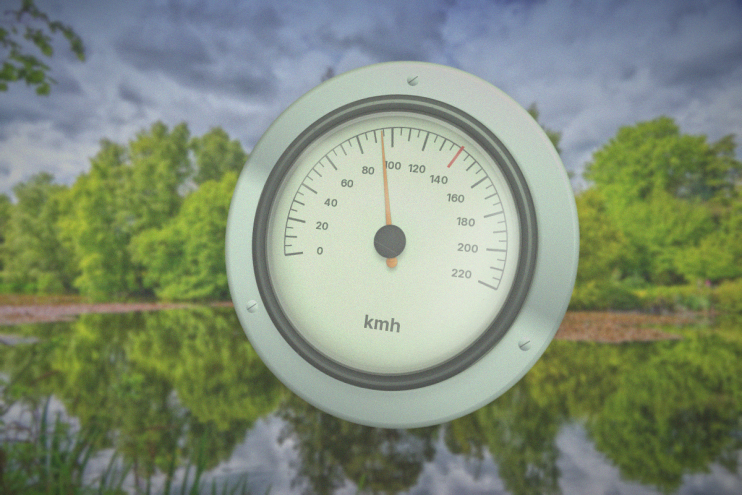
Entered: {"value": 95, "unit": "km/h"}
